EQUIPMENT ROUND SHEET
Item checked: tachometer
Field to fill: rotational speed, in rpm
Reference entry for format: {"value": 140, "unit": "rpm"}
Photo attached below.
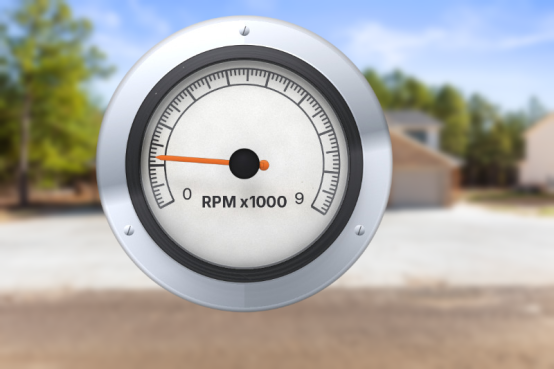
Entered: {"value": 1200, "unit": "rpm"}
